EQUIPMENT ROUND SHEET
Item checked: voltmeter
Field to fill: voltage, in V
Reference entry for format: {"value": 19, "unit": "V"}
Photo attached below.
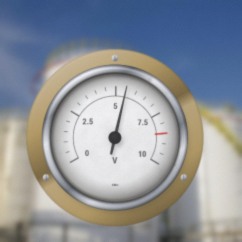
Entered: {"value": 5.5, "unit": "V"}
